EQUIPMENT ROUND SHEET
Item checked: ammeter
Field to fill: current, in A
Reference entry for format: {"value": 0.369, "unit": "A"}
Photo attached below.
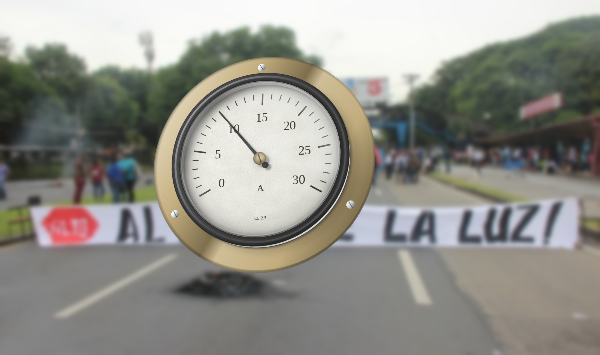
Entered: {"value": 10, "unit": "A"}
